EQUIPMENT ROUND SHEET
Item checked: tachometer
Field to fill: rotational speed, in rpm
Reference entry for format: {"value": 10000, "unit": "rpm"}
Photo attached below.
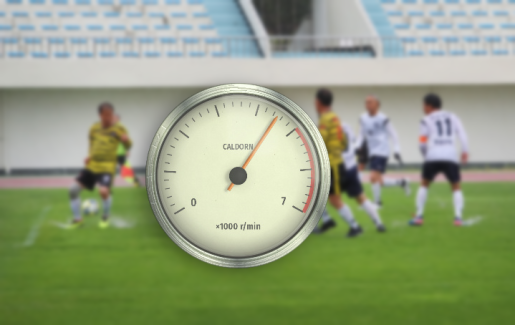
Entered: {"value": 4500, "unit": "rpm"}
